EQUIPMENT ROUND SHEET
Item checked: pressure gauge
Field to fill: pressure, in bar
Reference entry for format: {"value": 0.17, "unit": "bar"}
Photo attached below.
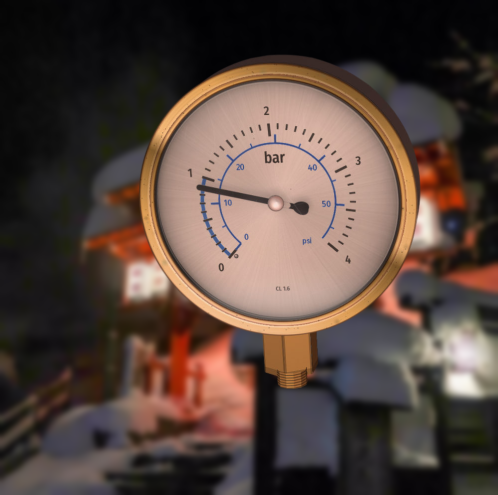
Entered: {"value": 0.9, "unit": "bar"}
